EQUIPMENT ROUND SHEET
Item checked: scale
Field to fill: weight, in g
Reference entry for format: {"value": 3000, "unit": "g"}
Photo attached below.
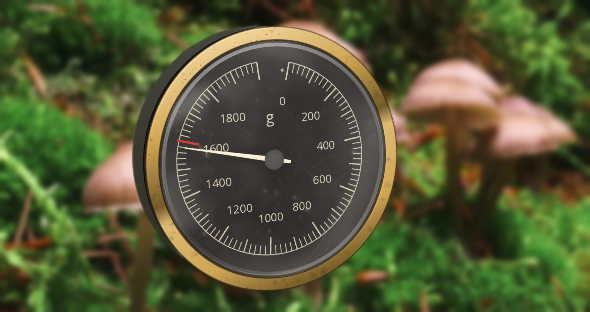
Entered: {"value": 1580, "unit": "g"}
